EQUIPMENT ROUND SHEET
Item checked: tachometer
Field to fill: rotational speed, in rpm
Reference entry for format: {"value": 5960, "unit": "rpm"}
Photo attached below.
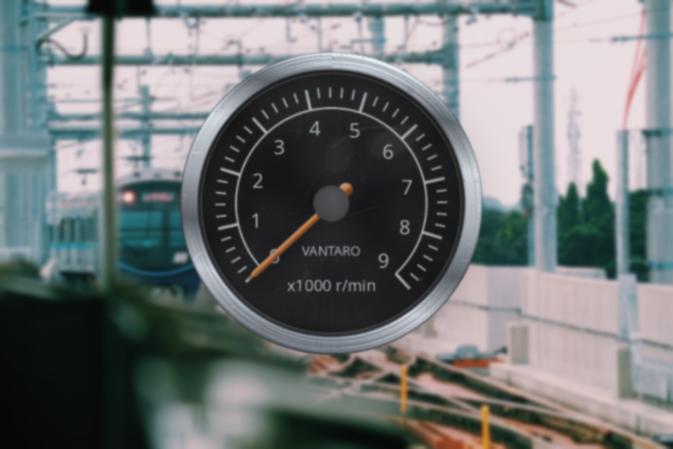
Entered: {"value": 0, "unit": "rpm"}
